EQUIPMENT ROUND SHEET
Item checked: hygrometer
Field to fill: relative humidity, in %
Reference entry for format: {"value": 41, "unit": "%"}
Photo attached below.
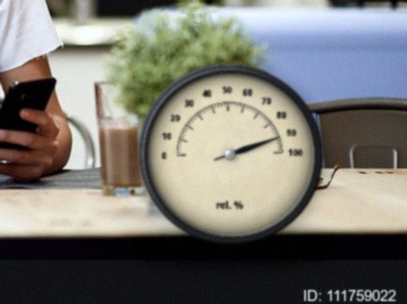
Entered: {"value": 90, "unit": "%"}
